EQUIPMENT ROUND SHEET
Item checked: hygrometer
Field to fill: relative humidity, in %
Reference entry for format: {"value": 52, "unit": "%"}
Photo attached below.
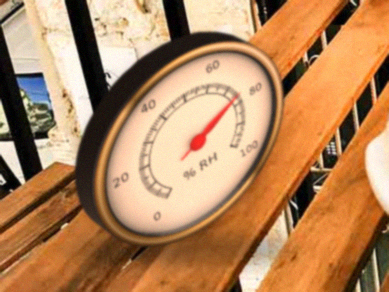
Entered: {"value": 75, "unit": "%"}
